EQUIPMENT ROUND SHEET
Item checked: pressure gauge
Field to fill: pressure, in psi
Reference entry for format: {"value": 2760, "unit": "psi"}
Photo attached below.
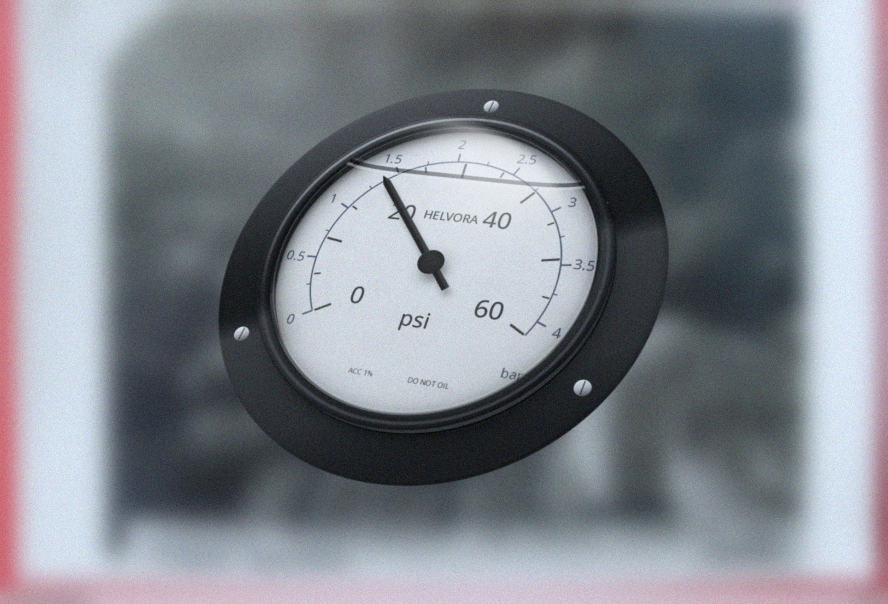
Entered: {"value": 20, "unit": "psi"}
